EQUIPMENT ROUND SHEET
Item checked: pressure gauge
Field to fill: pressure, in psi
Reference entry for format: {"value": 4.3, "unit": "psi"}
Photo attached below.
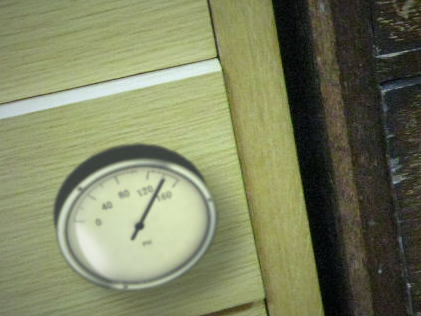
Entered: {"value": 140, "unit": "psi"}
